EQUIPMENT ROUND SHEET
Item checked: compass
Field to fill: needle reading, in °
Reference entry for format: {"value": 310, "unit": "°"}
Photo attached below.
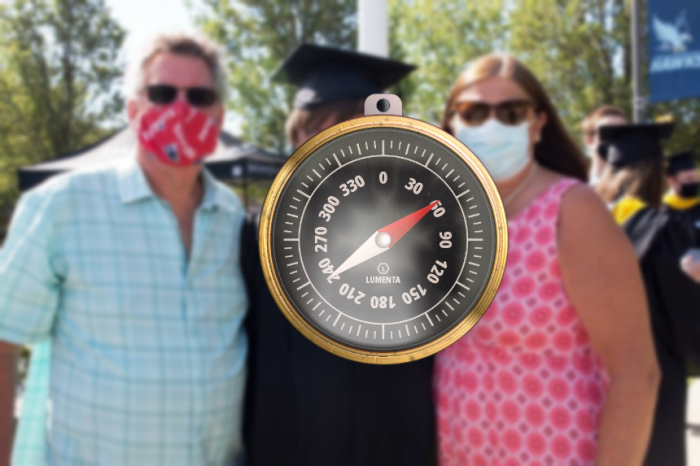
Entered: {"value": 55, "unit": "°"}
